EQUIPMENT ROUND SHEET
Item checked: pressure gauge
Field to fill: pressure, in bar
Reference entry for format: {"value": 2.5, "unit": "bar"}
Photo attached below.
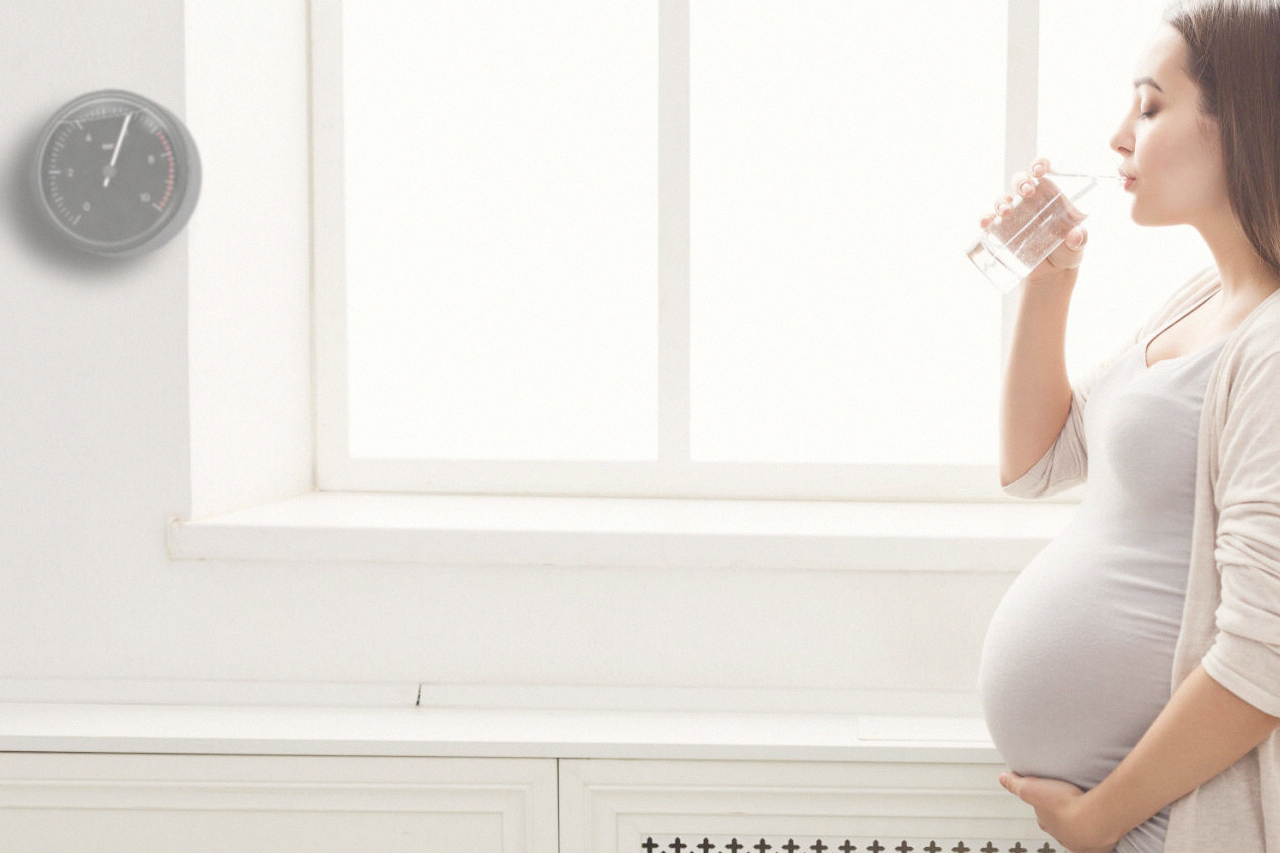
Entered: {"value": 6, "unit": "bar"}
